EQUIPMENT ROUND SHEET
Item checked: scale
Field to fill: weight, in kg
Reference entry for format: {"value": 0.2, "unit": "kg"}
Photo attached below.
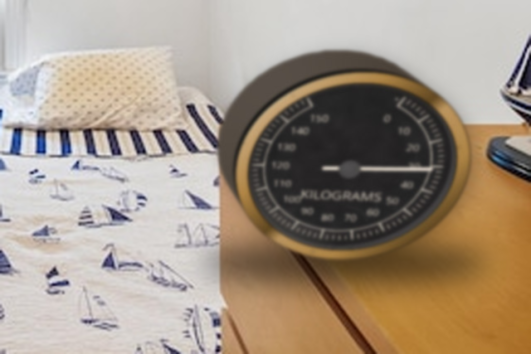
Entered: {"value": 30, "unit": "kg"}
